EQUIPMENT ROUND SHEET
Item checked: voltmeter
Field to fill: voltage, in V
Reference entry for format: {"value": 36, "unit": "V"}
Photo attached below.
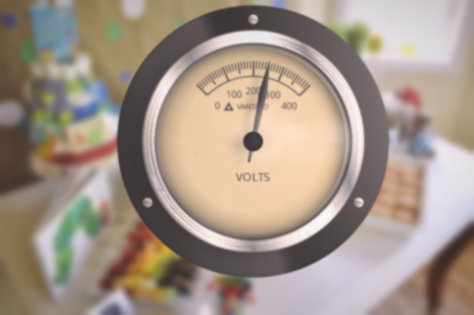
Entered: {"value": 250, "unit": "V"}
